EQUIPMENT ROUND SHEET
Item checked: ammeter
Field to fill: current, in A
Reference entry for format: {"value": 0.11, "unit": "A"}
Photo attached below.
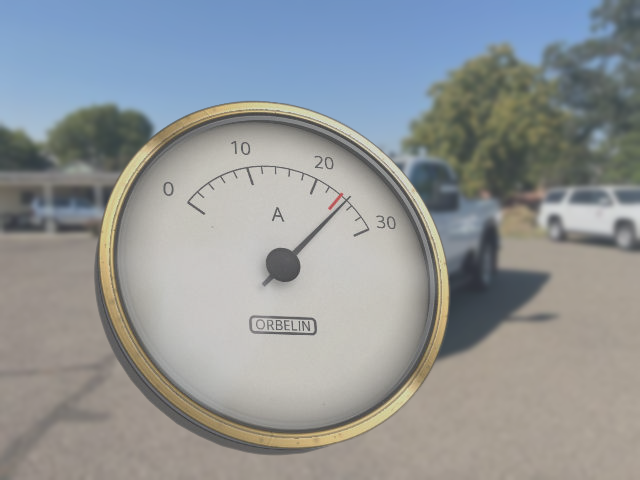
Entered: {"value": 25, "unit": "A"}
